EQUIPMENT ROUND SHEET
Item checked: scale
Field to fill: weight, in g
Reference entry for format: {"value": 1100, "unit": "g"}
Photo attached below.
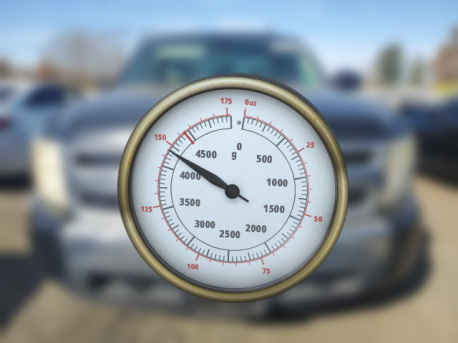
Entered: {"value": 4200, "unit": "g"}
